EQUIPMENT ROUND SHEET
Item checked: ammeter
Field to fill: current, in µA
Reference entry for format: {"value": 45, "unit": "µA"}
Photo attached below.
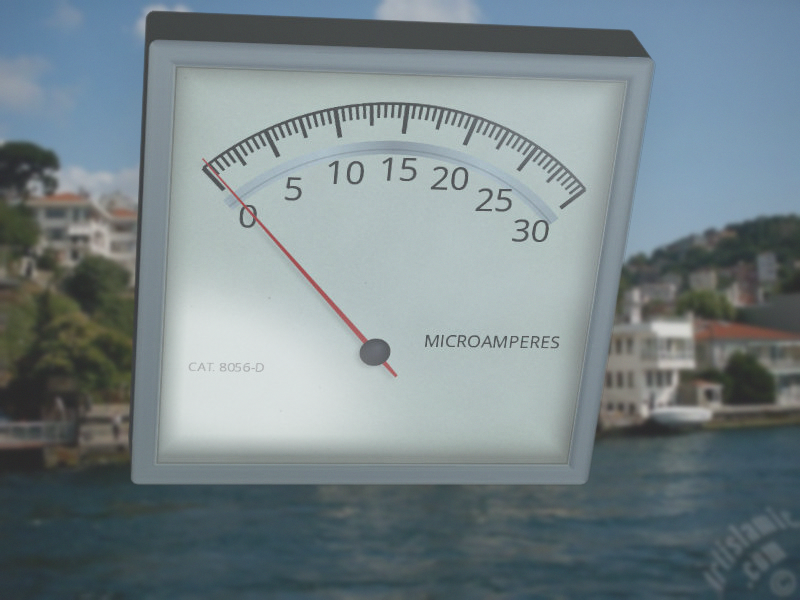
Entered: {"value": 0.5, "unit": "µA"}
